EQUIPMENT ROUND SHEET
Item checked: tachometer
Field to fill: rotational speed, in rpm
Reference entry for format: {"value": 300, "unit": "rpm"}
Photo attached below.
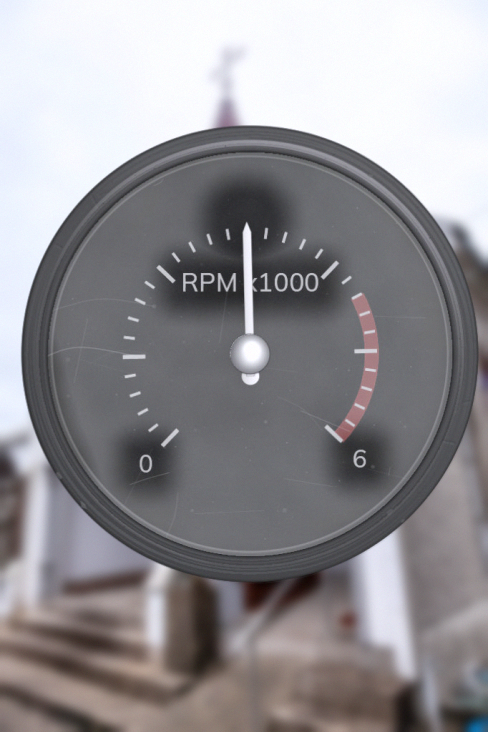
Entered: {"value": 3000, "unit": "rpm"}
